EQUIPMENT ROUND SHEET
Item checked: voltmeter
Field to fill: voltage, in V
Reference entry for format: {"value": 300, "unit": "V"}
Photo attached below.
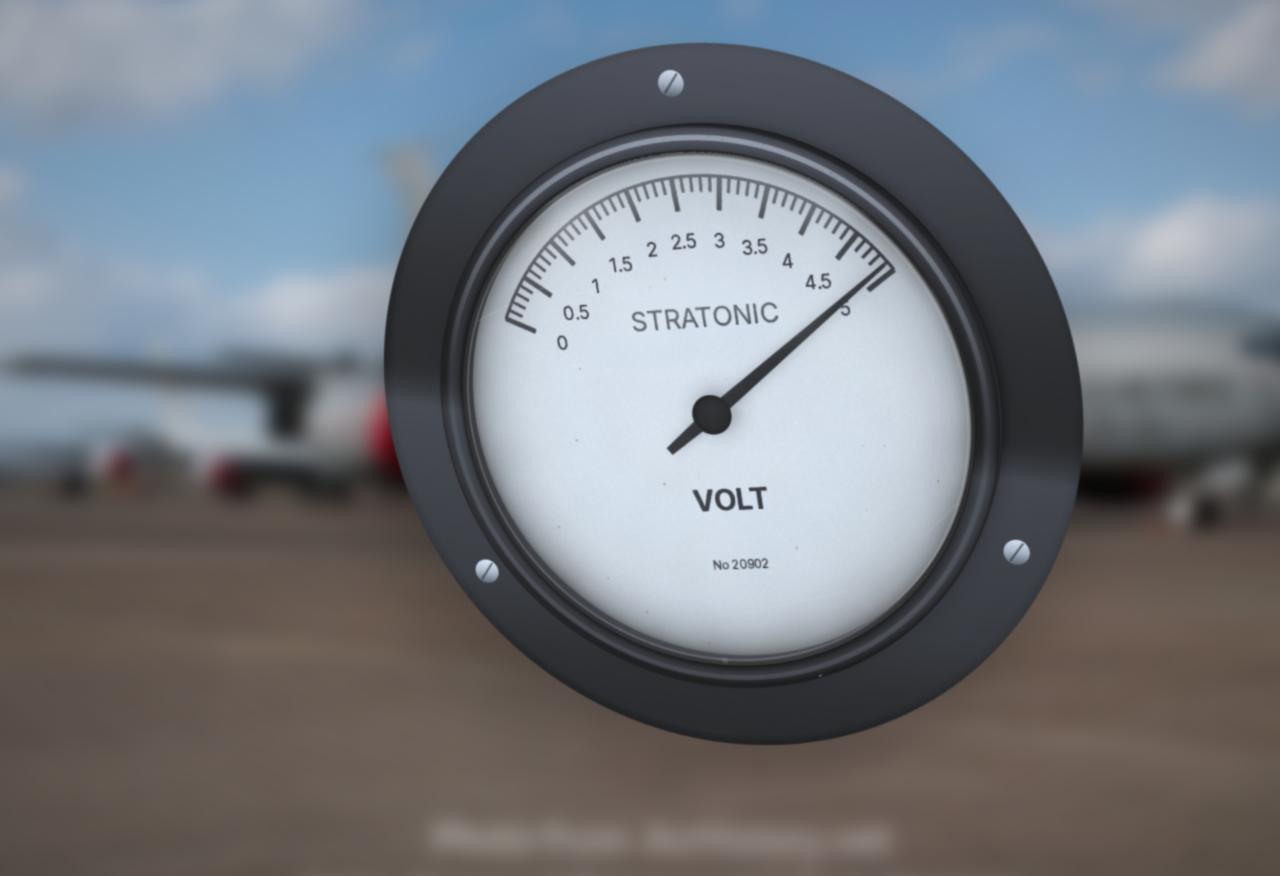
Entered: {"value": 4.9, "unit": "V"}
